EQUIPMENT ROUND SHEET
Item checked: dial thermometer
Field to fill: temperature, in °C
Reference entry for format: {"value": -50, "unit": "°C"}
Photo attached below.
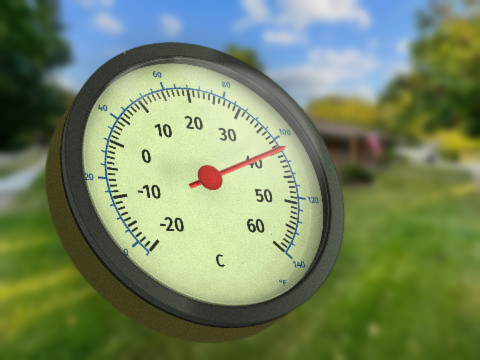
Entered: {"value": 40, "unit": "°C"}
